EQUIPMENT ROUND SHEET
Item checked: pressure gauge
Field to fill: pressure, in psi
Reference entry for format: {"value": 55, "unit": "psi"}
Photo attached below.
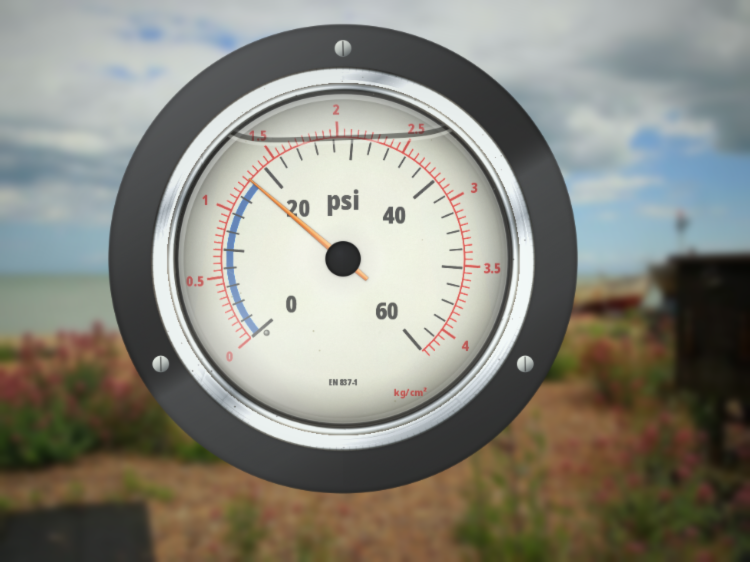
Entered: {"value": 18, "unit": "psi"}
